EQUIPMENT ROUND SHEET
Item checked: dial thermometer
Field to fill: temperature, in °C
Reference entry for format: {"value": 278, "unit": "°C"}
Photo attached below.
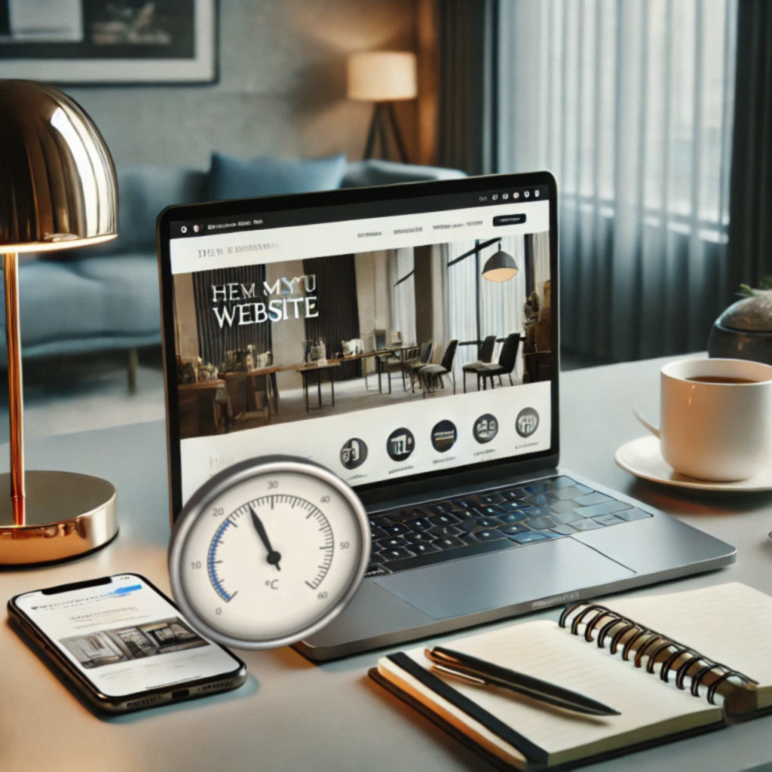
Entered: {"value": 25, "unit": "°C"}
